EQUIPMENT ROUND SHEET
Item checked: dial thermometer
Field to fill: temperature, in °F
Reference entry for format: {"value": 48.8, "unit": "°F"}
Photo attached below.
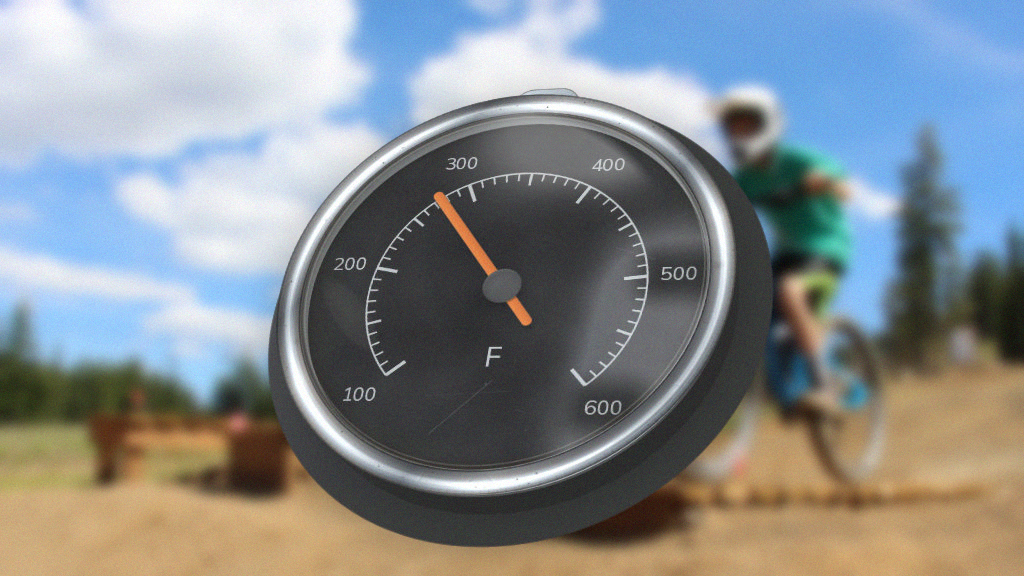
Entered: {"value": 275, "unit": "°F"}
